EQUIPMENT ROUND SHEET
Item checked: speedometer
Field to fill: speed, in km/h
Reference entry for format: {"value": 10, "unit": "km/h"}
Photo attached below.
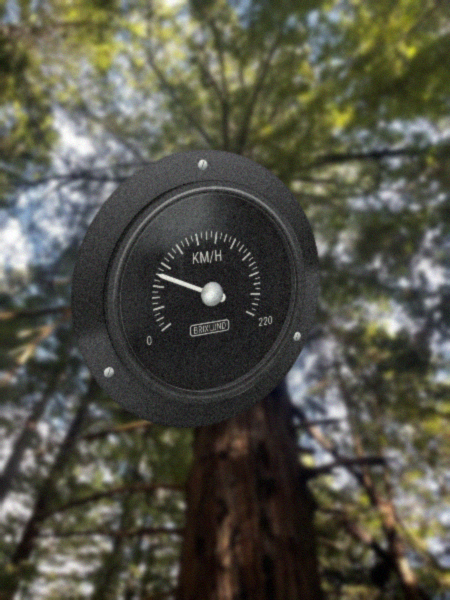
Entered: {"value": 50, "unit": "km/h"}
